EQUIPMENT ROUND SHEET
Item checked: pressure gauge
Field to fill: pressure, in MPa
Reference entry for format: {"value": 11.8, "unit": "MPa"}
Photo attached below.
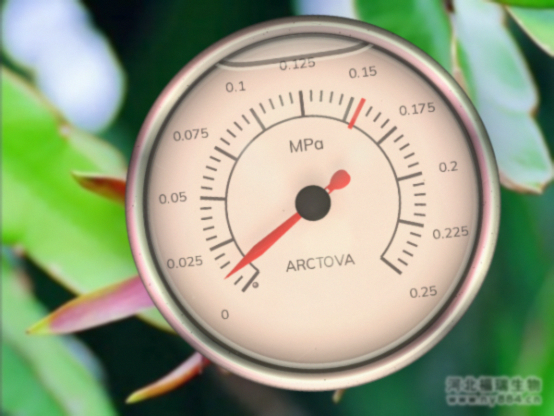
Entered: {"value": 0.01, "unit": "MPa"}
